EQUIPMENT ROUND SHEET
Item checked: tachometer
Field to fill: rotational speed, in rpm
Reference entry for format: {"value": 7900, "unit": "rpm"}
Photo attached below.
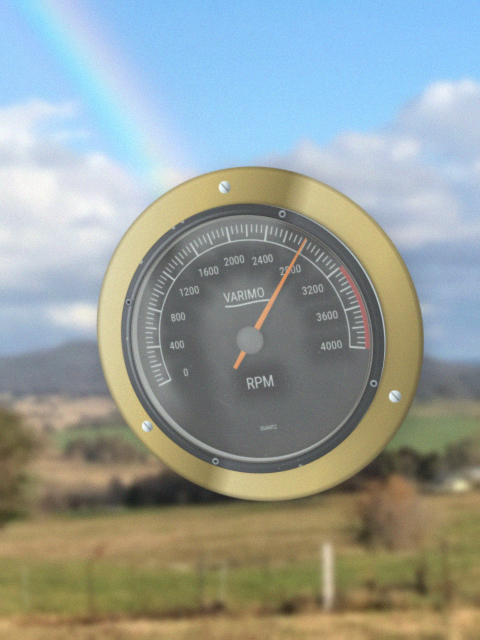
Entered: {"value": 2800, "unit": "rpm"}
